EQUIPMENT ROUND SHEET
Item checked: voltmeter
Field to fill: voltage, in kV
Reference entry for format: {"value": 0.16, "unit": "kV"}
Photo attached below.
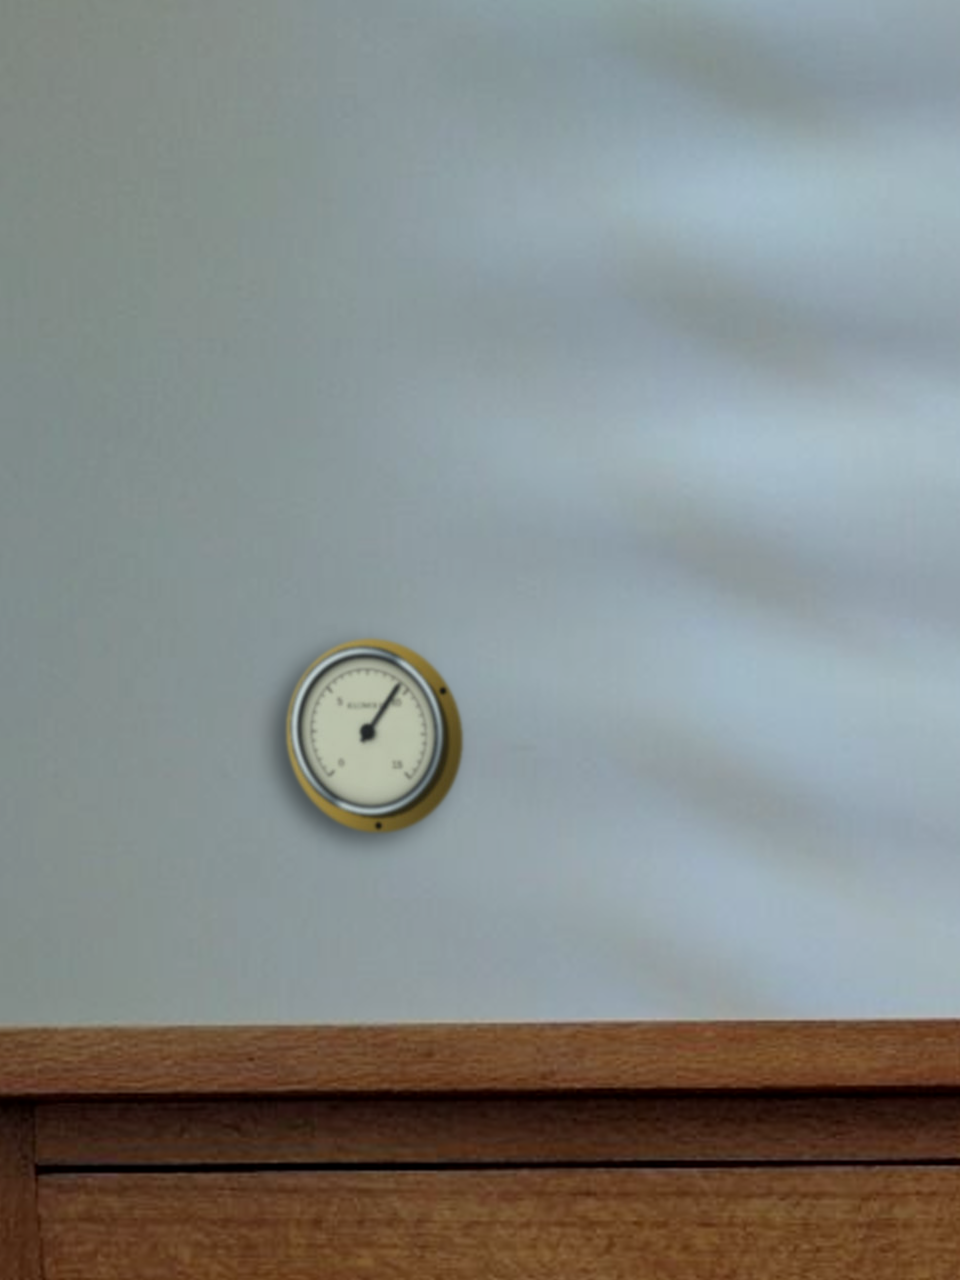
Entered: {"value": 9.5, "unit": "kV"}
